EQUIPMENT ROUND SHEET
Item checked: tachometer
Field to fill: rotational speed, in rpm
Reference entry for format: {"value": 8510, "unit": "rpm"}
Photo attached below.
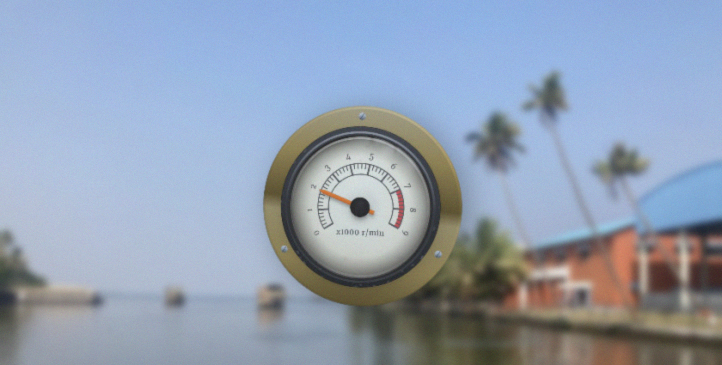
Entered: {"value": 2000, "unit": "rpm"}
